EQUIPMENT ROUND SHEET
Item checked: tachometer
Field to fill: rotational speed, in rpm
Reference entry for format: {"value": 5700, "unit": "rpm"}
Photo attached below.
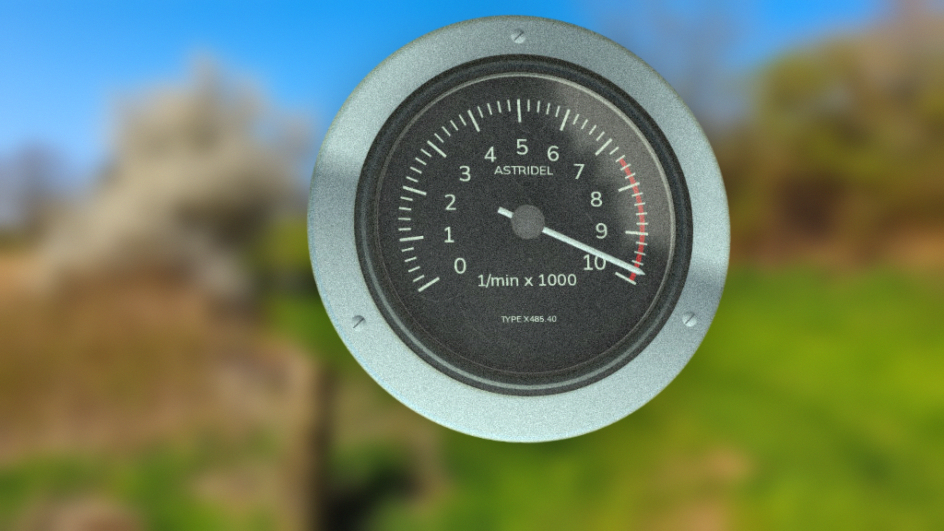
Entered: {"value": 9800, "unit": "rpm"}
